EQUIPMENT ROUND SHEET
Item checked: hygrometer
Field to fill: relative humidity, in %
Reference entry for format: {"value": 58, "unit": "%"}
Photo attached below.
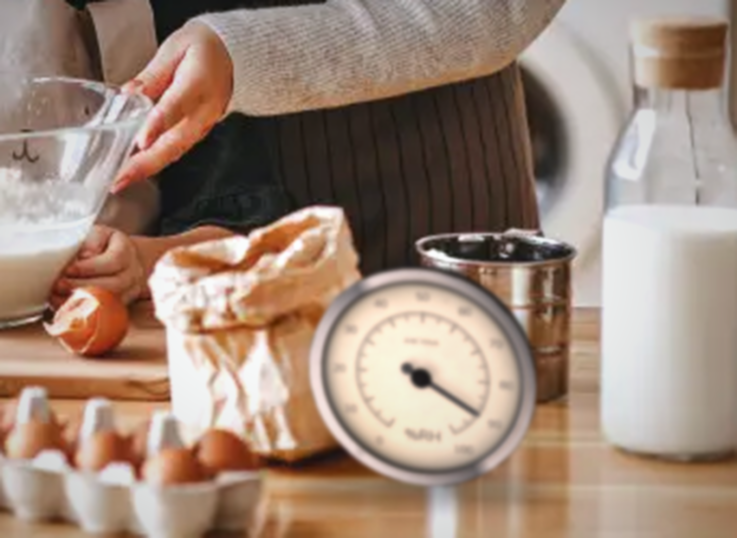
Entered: {"value": 90, "unit": "%"}
